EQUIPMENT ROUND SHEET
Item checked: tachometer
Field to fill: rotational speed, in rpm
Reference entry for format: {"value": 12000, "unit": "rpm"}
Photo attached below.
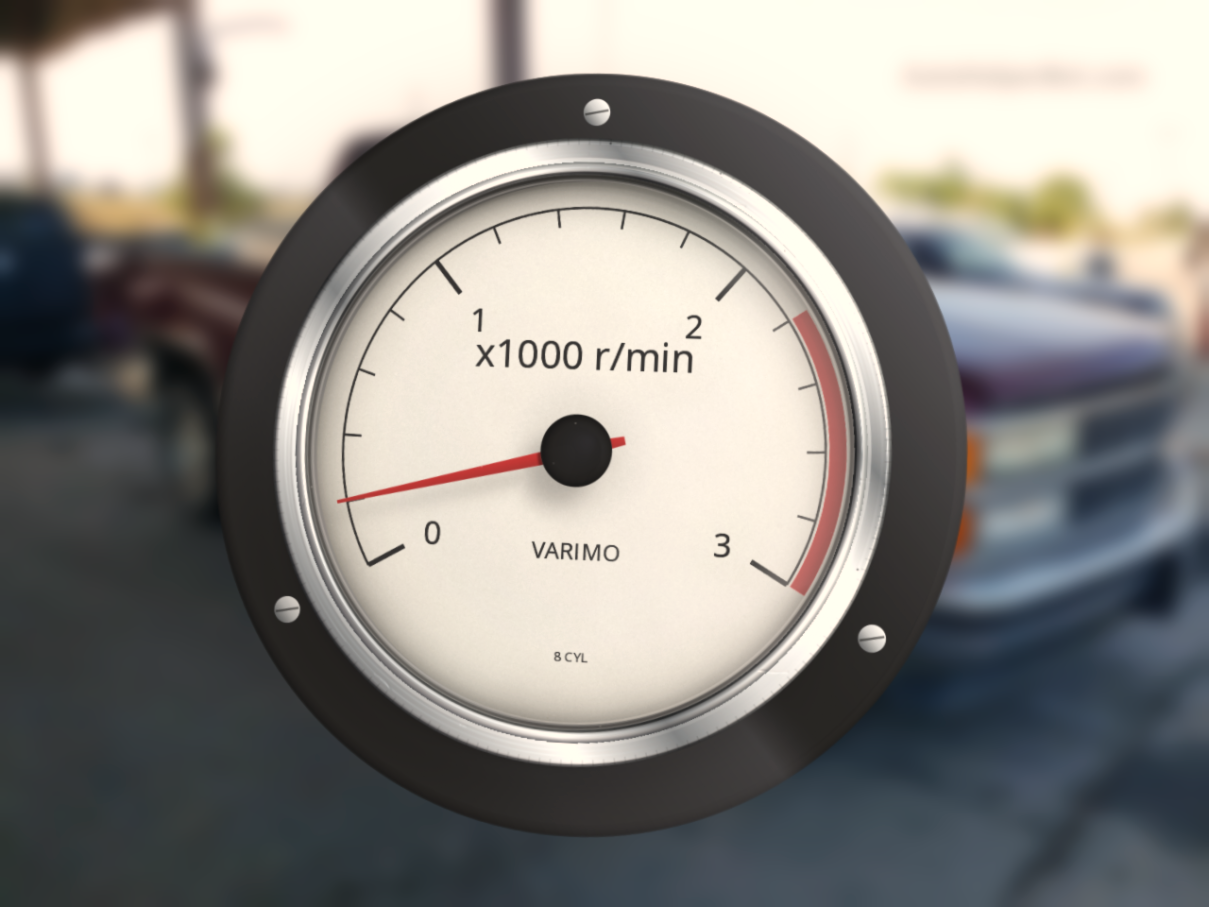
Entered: {"value": 200, "unit": "rpm"}
